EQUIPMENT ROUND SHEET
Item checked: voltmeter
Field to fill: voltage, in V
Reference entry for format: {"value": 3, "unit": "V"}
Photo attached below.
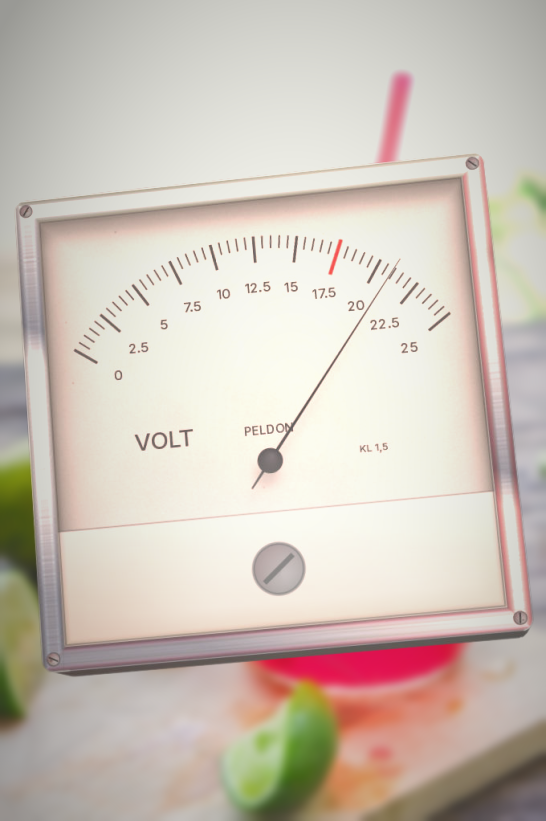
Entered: {"value": 21, "unit": "V"}
